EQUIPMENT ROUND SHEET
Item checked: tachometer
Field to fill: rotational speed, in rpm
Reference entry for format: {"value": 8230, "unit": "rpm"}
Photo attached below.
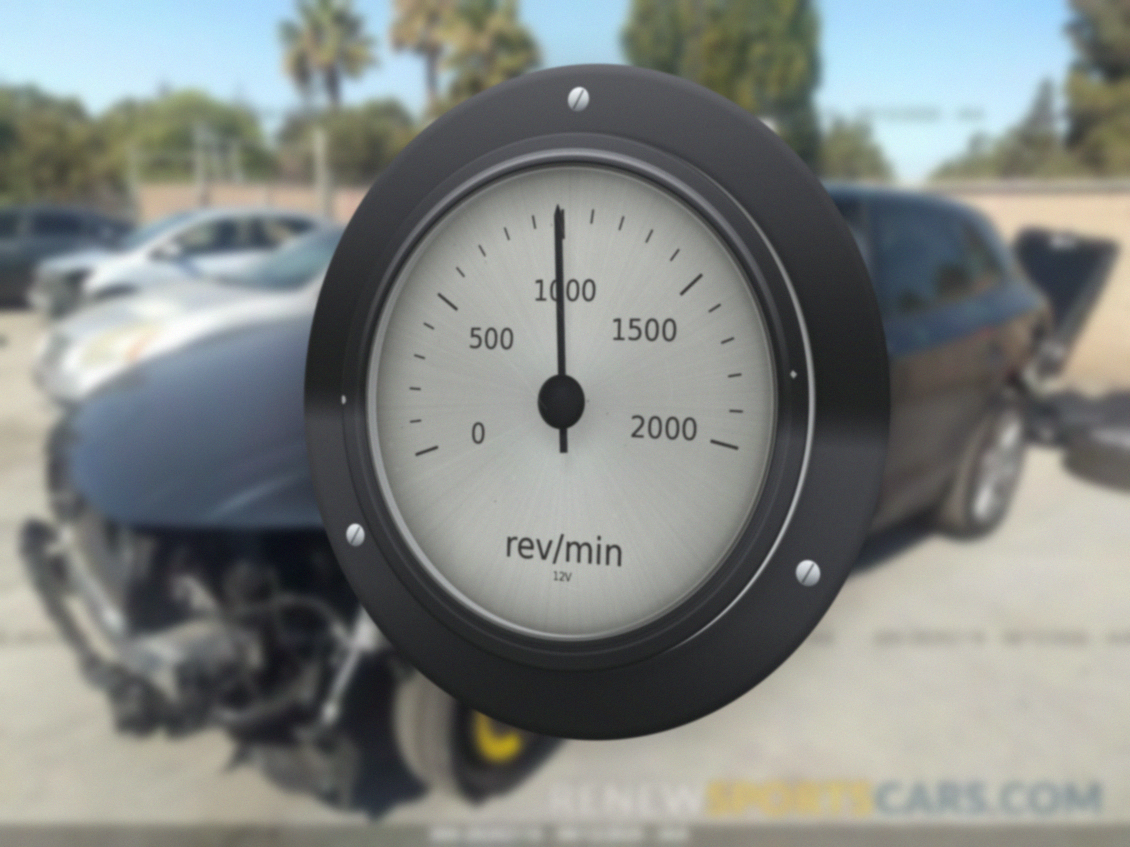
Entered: {"value": 1000, "unit": "rpm"}
